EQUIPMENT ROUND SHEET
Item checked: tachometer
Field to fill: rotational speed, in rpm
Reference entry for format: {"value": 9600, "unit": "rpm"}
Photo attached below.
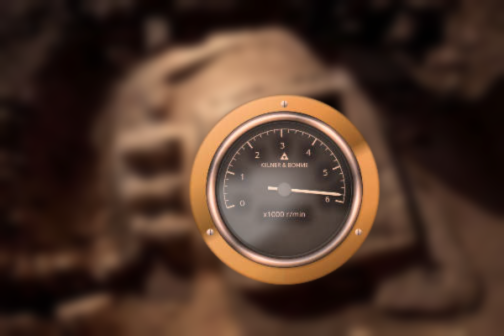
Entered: {"value": 5800, "unit": "rpm"}
